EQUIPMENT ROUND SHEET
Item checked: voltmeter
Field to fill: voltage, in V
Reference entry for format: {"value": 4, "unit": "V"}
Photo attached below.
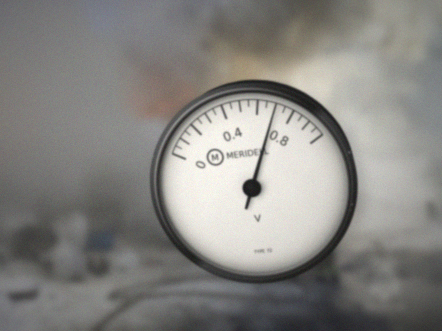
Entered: {"value": 0.7, "unit": "V"}
